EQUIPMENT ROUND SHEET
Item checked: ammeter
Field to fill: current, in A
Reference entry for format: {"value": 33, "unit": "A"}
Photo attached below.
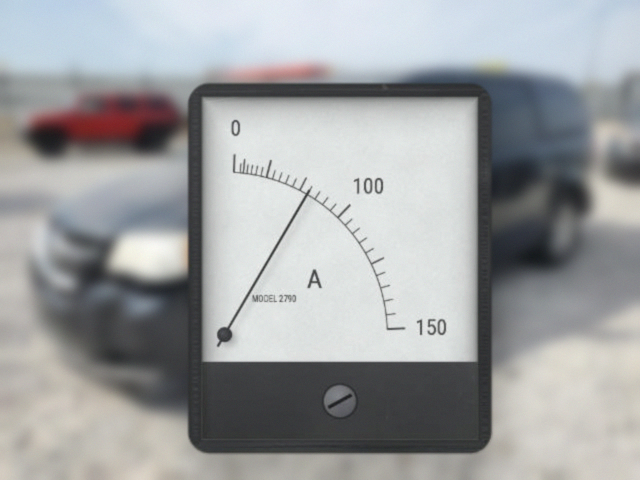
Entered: {"value": 80, "unit": "A"}
